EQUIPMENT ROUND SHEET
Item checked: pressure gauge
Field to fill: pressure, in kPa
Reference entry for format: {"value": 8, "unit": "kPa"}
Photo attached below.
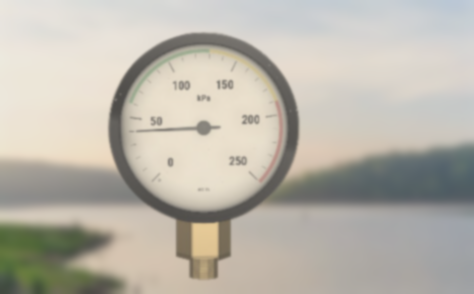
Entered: {"value": 40, "unit": "kPa"}
